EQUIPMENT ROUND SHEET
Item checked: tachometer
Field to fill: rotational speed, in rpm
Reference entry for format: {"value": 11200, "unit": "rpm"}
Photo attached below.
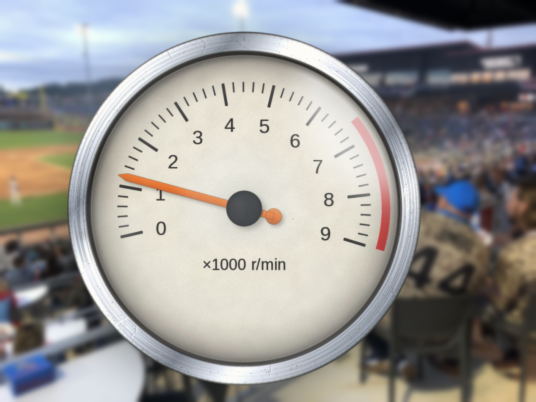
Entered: {"value": 1200, "unit": "rpm"}
